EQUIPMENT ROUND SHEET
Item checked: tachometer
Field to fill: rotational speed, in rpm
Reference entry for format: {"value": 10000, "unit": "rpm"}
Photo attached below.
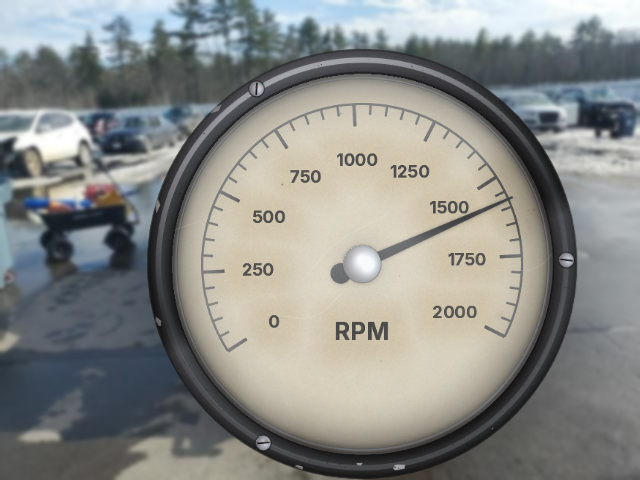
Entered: {"value": 1575, "unit": "rpm"}
